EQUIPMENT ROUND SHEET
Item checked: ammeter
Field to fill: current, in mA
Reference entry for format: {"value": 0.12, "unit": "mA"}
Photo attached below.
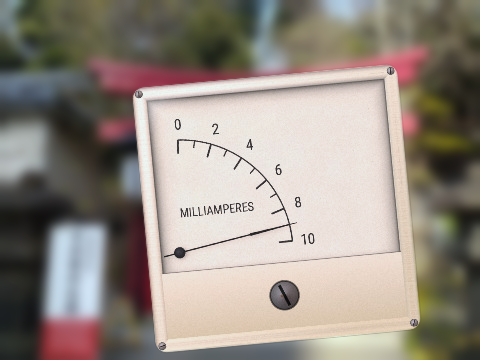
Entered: {"value": 9, "unit": "mA"}
